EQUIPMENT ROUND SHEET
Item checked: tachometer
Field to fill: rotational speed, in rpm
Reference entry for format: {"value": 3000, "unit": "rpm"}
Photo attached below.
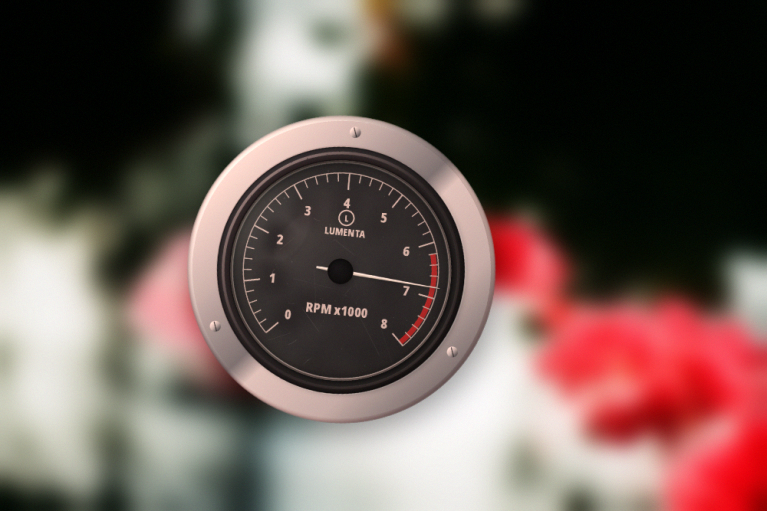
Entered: {"value": 6800, "unit": "rpm"}
